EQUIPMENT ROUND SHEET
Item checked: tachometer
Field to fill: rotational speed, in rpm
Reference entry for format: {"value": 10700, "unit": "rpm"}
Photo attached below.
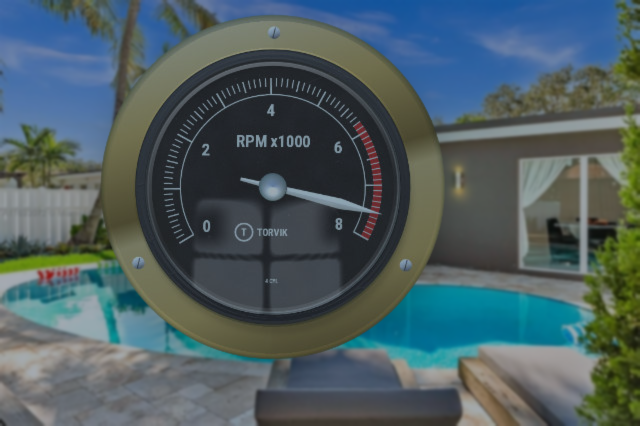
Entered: {"value": 7500, "unit": "rpm"}
